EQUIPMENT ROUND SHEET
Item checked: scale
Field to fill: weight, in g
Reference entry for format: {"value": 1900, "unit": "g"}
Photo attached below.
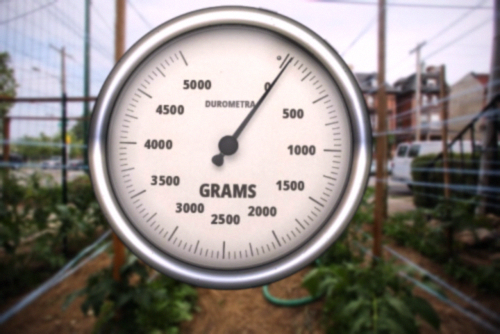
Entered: {"value": 50, "unit": "g"}
